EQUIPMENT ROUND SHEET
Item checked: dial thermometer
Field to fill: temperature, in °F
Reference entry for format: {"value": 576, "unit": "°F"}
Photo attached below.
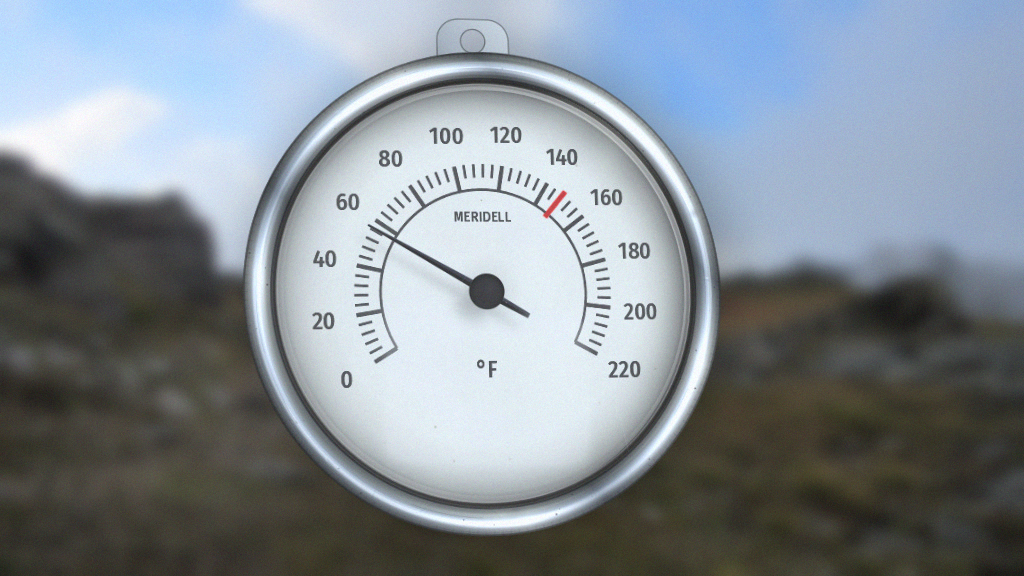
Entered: {"value": 56, "unit": "°F"}
